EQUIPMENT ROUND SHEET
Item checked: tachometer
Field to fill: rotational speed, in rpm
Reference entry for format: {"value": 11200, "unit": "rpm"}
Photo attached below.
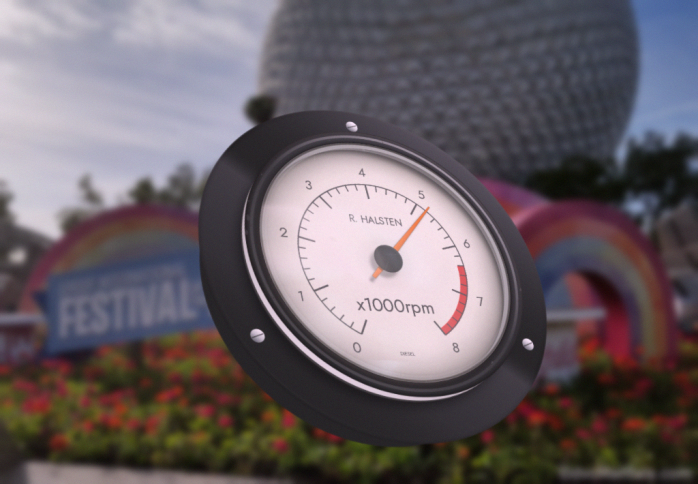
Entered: {"value": 5200, "unit": "rpm"}
